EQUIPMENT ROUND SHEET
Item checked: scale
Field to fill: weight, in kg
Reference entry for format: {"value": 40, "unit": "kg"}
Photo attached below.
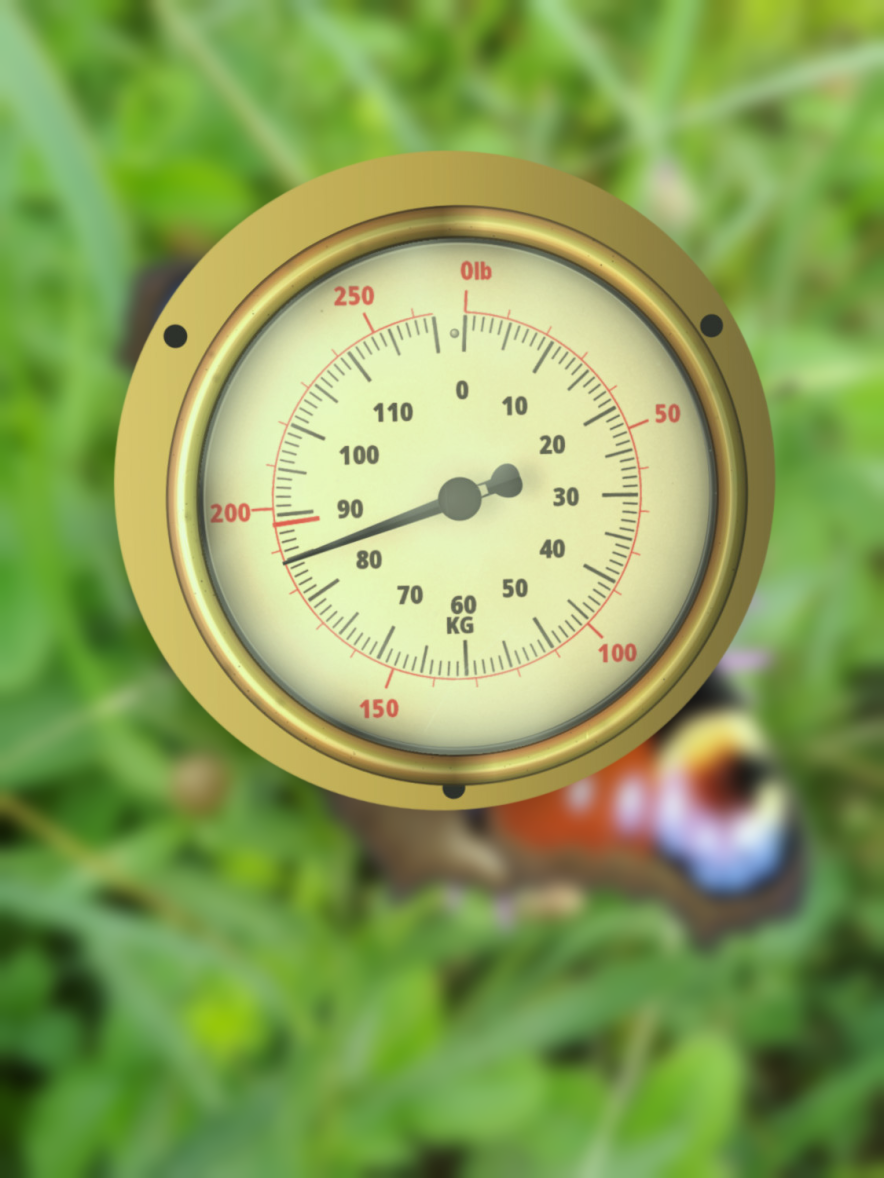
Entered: {"value": 85, "unit": "kg"}
